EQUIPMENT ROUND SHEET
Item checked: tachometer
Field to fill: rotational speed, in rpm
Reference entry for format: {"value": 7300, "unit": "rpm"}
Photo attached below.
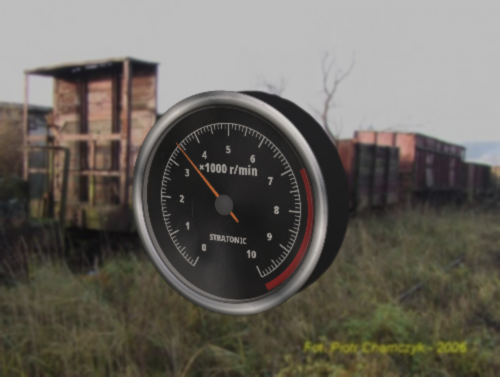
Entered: {"value": 3500, "unit": "rpm"}
